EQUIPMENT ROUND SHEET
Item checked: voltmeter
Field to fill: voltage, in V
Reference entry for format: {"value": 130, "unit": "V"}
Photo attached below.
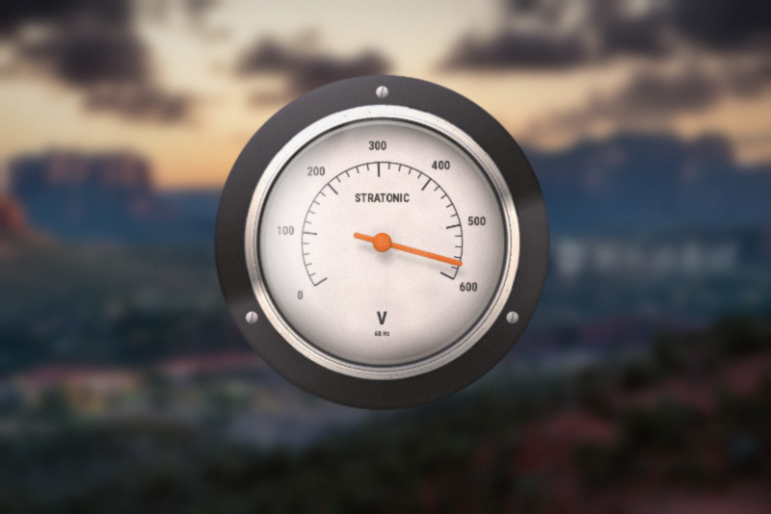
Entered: {"value": 570, "unit": "V"}
